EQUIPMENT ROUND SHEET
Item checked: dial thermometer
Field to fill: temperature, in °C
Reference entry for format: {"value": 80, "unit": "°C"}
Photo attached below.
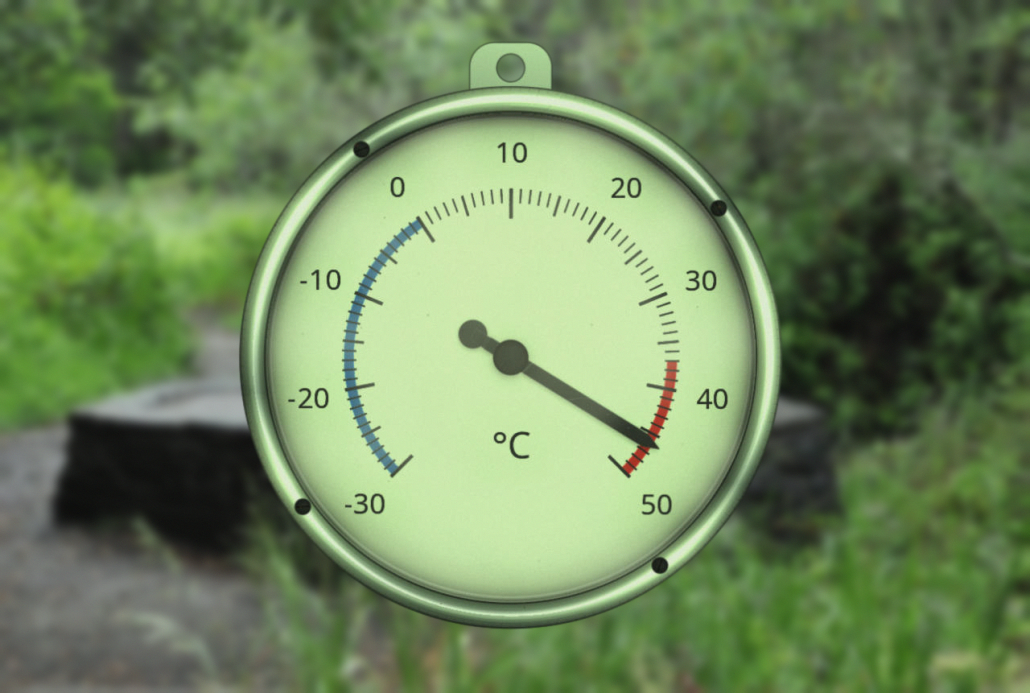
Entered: {"value": 46, "unit": "°C"}
